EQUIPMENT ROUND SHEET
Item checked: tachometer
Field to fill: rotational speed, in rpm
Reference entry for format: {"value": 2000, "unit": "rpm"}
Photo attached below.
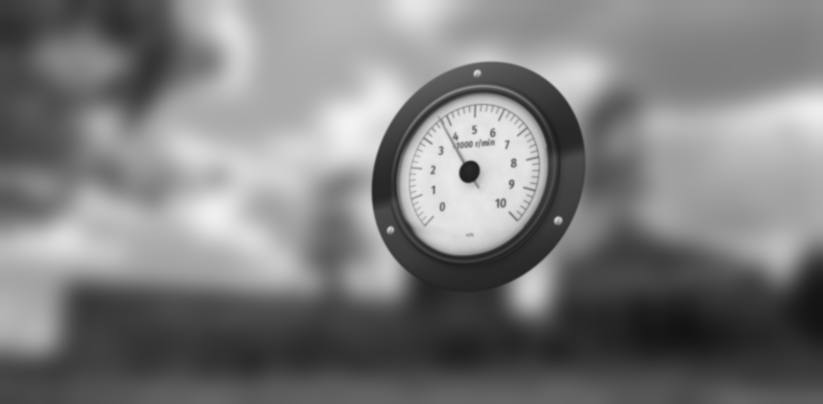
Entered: {"value": 3800, "unit": "rpm"}
